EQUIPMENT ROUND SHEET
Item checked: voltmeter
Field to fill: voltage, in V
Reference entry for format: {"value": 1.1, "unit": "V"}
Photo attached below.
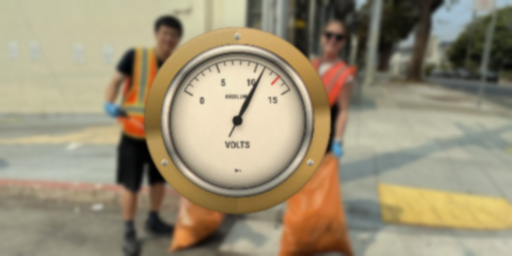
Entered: {"value": 11, "unit": "V"}
